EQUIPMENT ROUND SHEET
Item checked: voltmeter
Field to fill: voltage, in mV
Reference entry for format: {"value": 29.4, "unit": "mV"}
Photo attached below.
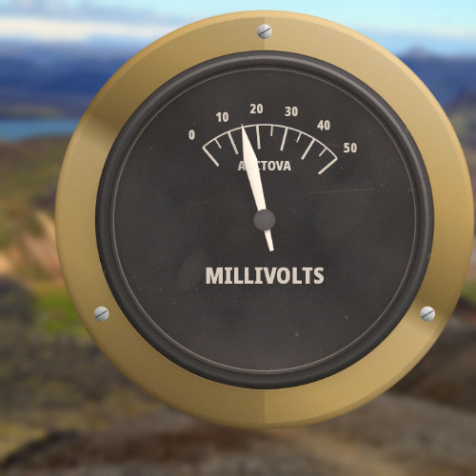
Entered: {"value": 15, "unit": "mV"}
